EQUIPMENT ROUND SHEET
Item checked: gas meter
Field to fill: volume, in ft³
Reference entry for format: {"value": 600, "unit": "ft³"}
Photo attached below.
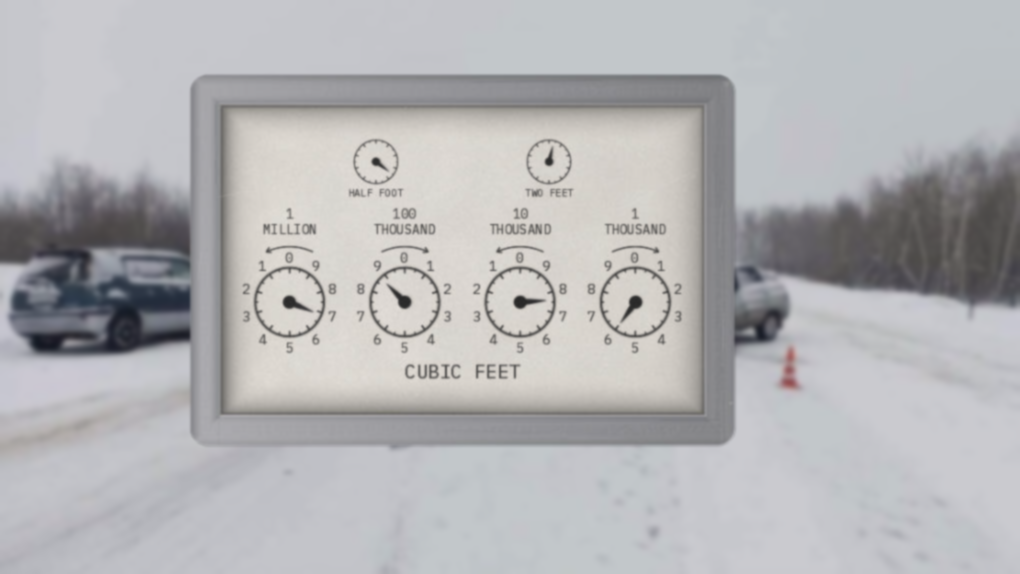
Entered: {"value": 687600, "unit": "ft³"}
